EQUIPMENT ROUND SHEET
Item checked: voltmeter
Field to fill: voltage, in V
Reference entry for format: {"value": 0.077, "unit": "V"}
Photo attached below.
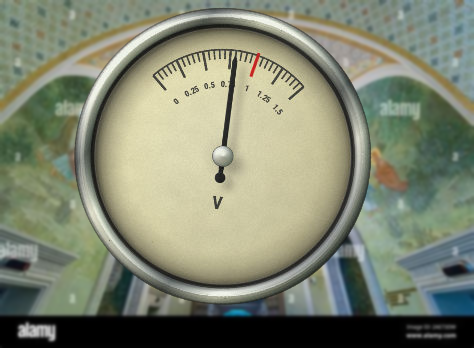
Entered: {"value": 0.8, "unit": "V"}
